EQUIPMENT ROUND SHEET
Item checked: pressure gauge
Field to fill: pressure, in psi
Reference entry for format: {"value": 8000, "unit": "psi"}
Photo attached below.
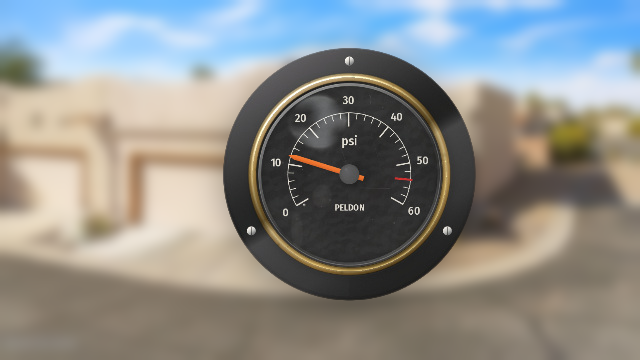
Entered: {"value": 12, "unit": "psi"}
